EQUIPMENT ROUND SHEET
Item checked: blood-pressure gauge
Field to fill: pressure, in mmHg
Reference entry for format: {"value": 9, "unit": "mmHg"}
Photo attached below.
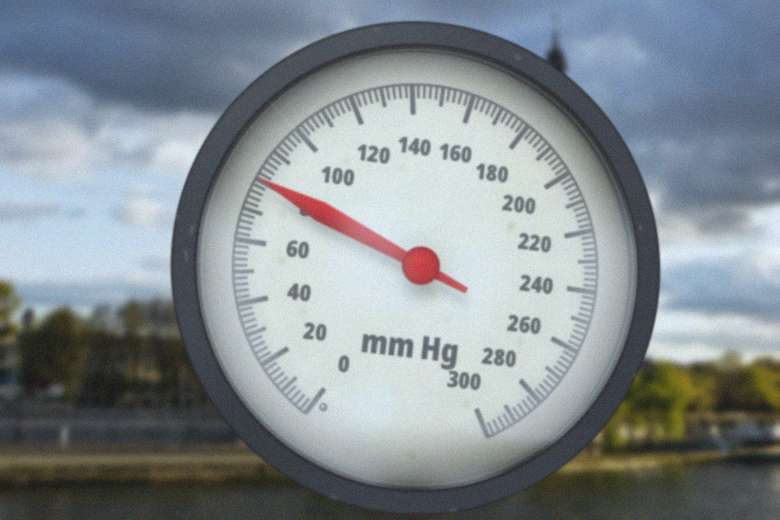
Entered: {"value": 80, "unit": "mmHg"}
